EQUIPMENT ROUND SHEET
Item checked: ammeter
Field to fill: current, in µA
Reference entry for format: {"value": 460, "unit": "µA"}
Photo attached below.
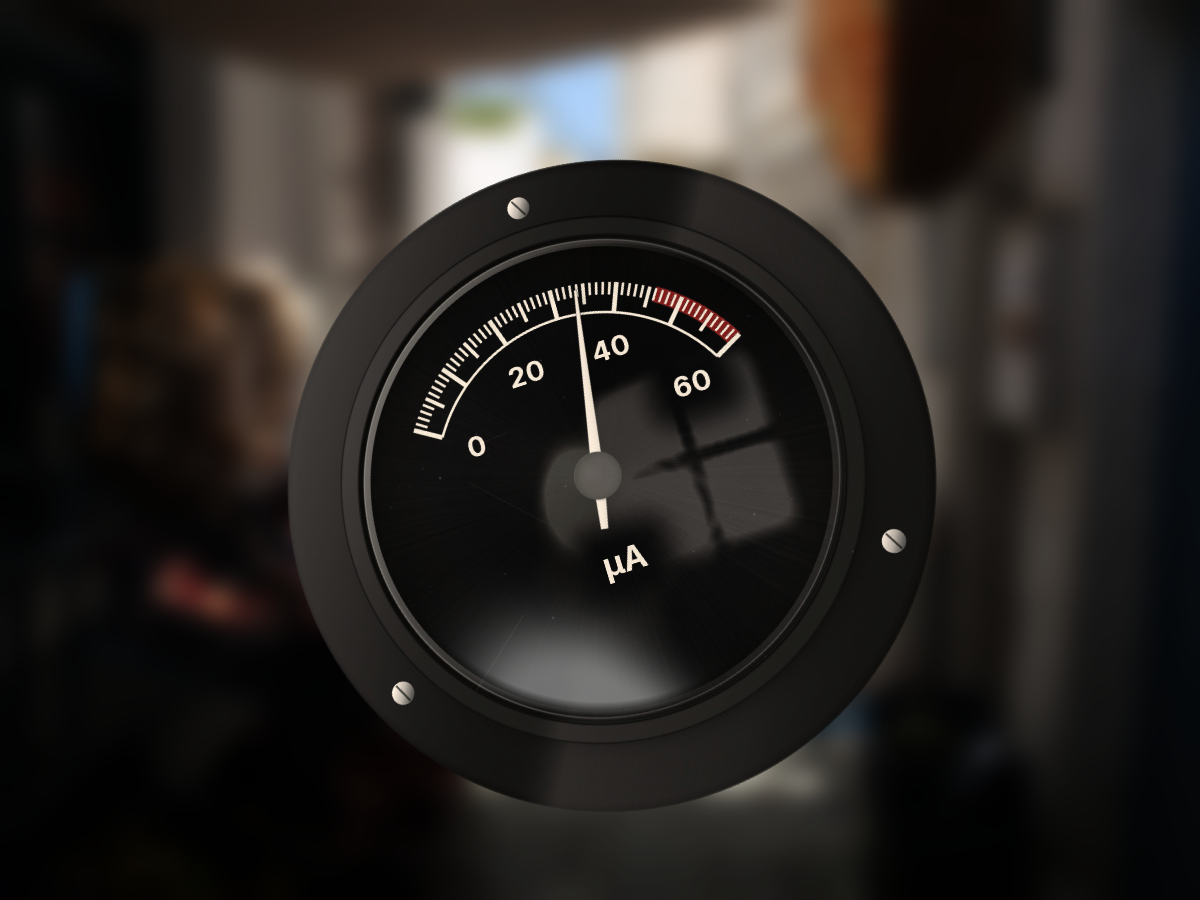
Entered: {"value": 34, "unit": "µA"}
